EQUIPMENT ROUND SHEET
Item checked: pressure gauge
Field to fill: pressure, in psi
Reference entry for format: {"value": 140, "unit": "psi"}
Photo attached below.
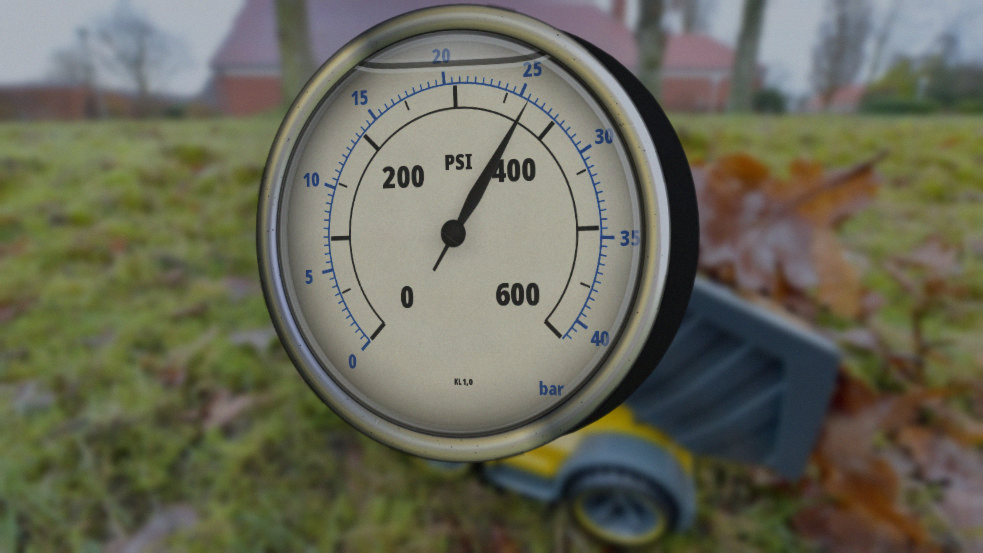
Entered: {"value": 375, "unit": "psi"}
